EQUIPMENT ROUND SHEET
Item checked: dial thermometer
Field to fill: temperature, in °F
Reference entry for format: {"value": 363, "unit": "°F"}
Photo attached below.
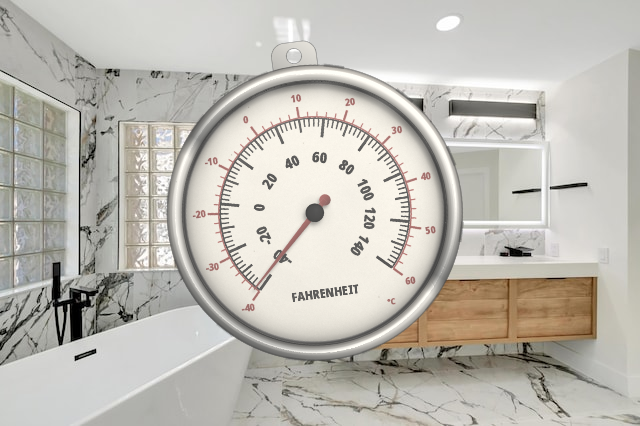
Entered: {"value": -38, "unit": "°F"}
